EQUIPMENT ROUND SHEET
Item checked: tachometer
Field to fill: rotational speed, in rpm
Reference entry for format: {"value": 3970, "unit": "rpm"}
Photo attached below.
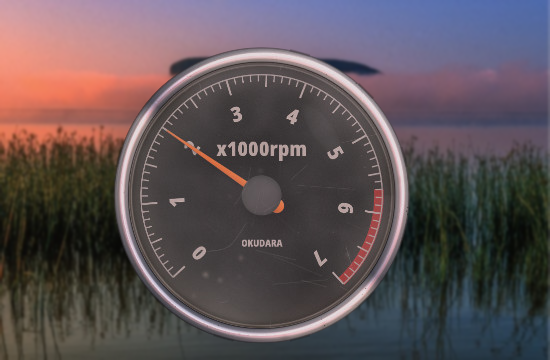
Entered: {"value": 2000, "unit": "rpm"}
